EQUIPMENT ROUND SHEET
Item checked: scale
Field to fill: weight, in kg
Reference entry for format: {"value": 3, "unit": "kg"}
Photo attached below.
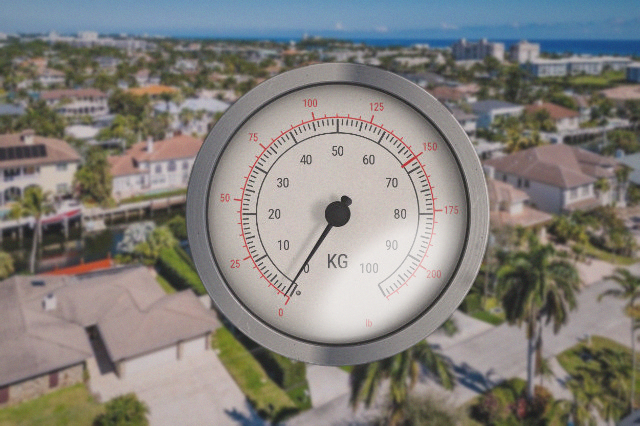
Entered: {"value": 1, "unit": "kg"}
